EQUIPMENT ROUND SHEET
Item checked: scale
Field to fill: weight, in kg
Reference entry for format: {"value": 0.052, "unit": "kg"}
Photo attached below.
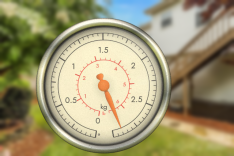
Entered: {"value": 2.9, "unit": "kg"}
